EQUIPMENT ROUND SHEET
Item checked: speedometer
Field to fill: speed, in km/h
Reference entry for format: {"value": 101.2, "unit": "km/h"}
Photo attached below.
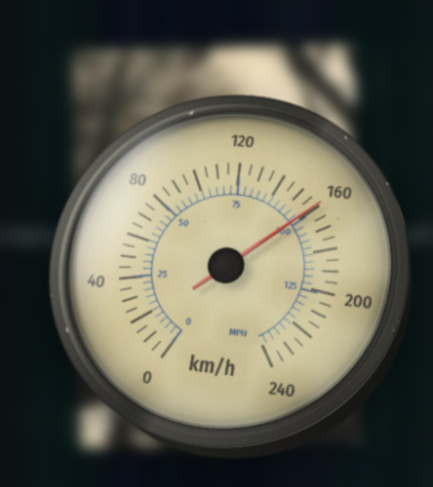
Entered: {"value": 160, "unit": "km/h"}
